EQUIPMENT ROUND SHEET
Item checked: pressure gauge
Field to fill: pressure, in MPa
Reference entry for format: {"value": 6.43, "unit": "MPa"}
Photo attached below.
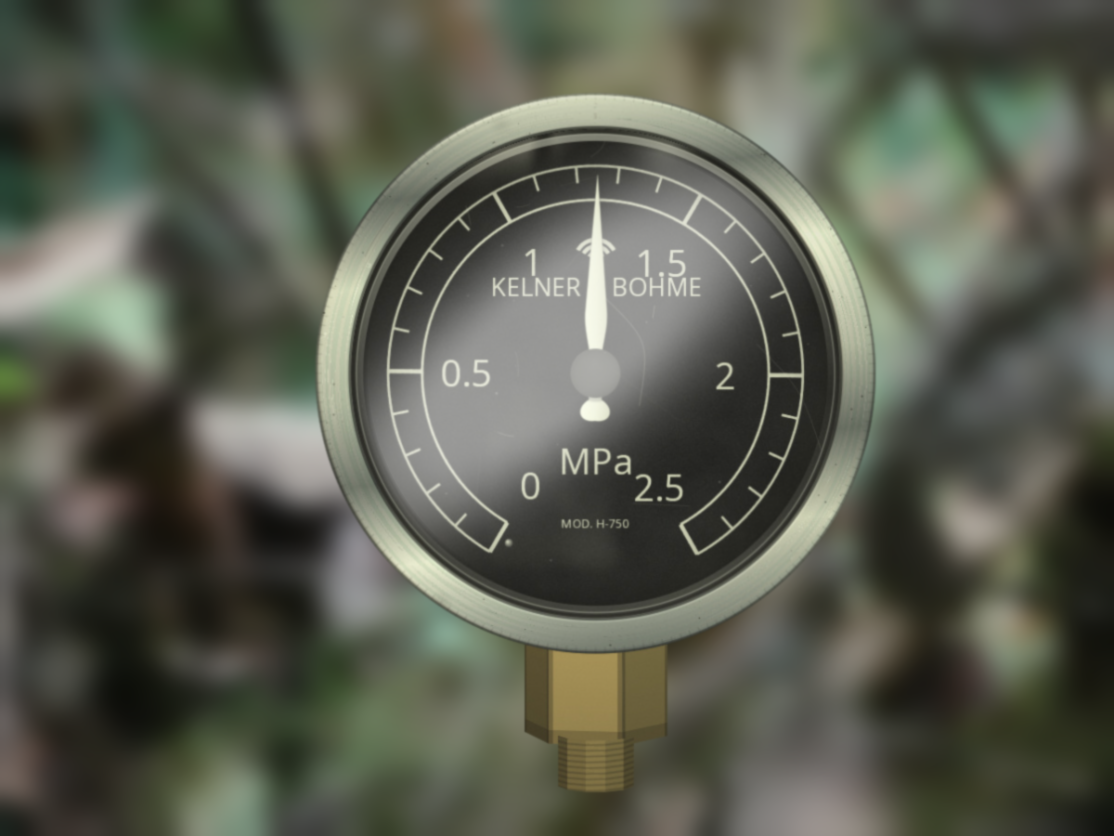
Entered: {"value": 1.25, "unit": "MPa"}
